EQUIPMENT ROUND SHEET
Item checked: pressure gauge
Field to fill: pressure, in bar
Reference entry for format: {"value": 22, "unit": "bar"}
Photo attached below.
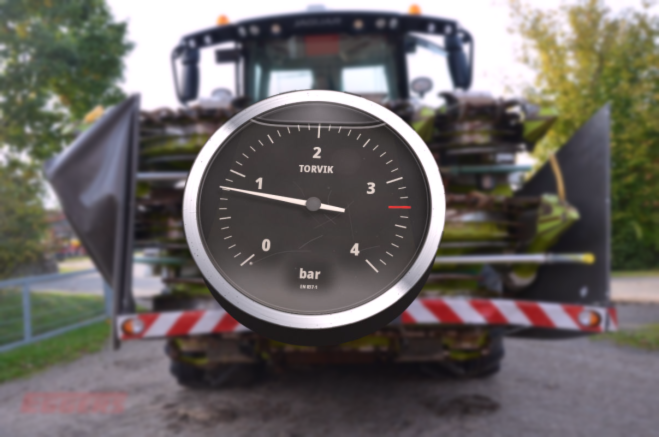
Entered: {"value": 0.8, "unit": "bar"}
